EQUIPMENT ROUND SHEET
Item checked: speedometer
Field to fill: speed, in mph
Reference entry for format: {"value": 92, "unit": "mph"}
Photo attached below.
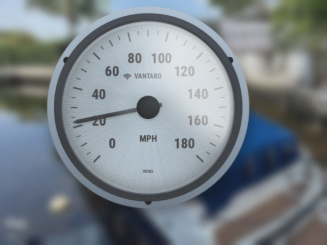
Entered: {"value": 22.5, "unit": "mph"}
